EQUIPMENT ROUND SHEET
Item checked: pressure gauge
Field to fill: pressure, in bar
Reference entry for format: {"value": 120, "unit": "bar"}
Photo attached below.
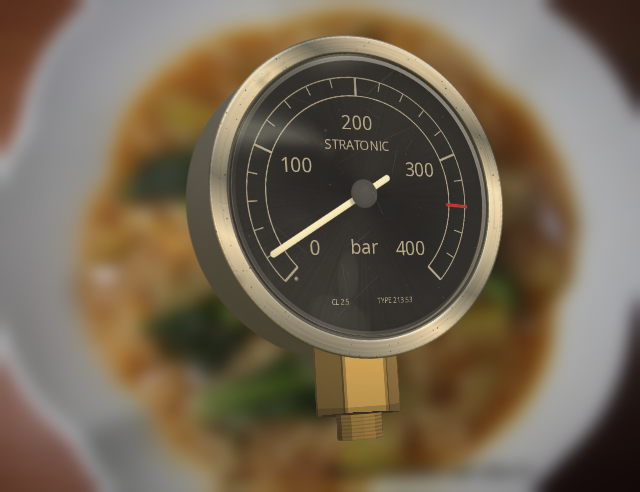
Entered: {"value": 20, "unit": "bar"}
